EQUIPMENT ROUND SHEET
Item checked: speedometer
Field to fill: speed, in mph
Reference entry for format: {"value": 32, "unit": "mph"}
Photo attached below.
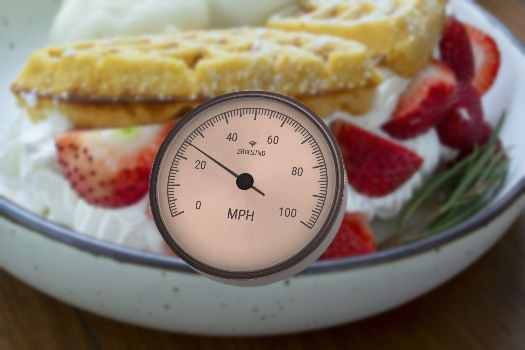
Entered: {"value": 25, "unit": "mph"}
